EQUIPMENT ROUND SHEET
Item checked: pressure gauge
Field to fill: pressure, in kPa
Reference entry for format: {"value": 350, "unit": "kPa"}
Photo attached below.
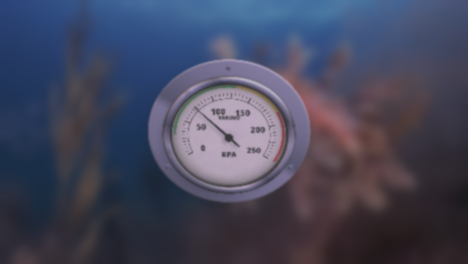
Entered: {"value": 75, "unit": "kPa"}
